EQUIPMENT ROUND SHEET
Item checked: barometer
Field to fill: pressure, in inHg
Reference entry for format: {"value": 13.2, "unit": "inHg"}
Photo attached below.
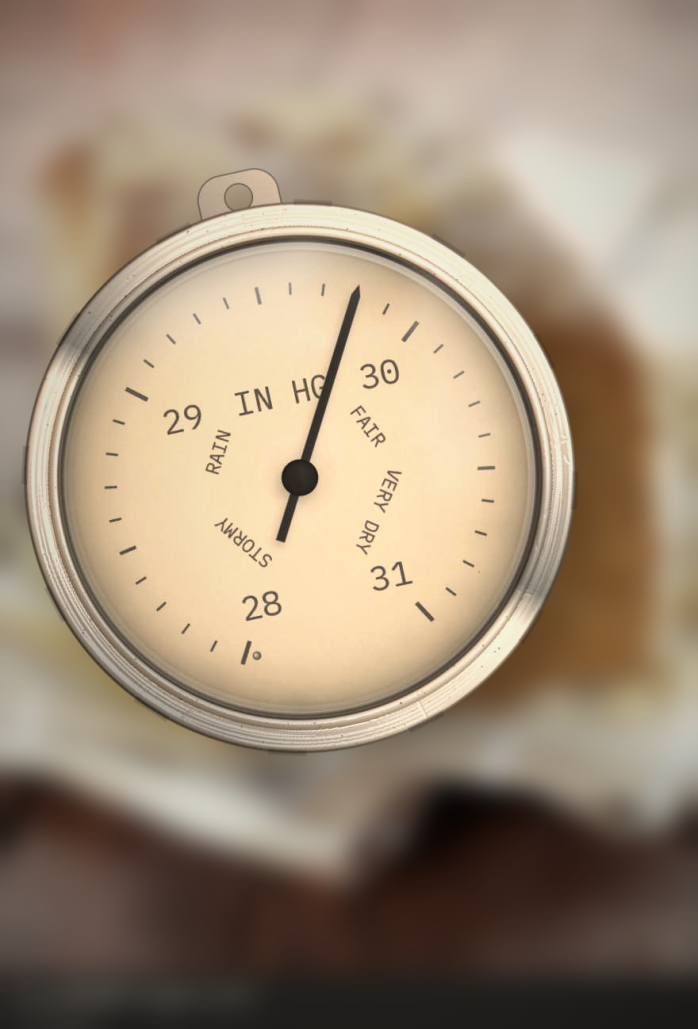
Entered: {"value": 29.8, "unit": "inHg"}
